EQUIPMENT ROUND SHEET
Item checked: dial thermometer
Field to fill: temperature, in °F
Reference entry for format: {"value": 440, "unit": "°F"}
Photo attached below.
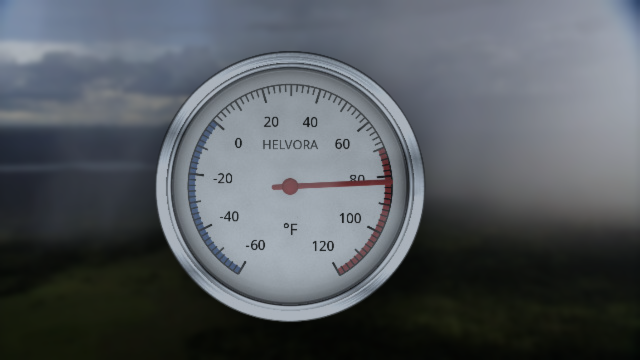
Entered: {"value": 82, "unit": "°F"}
